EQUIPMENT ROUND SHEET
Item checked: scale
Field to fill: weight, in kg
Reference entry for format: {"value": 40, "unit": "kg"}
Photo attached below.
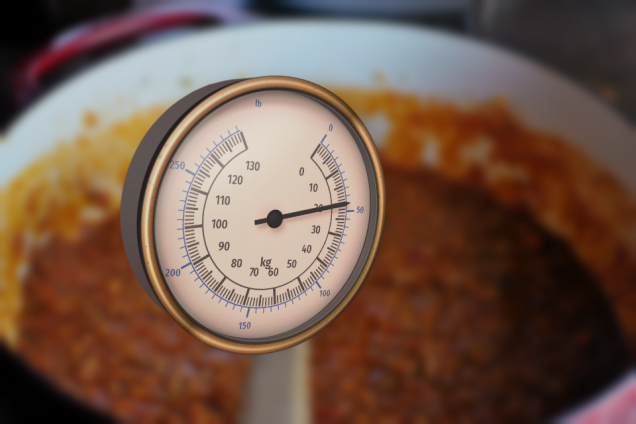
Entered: {"value": 20, "unit": "kg"}
